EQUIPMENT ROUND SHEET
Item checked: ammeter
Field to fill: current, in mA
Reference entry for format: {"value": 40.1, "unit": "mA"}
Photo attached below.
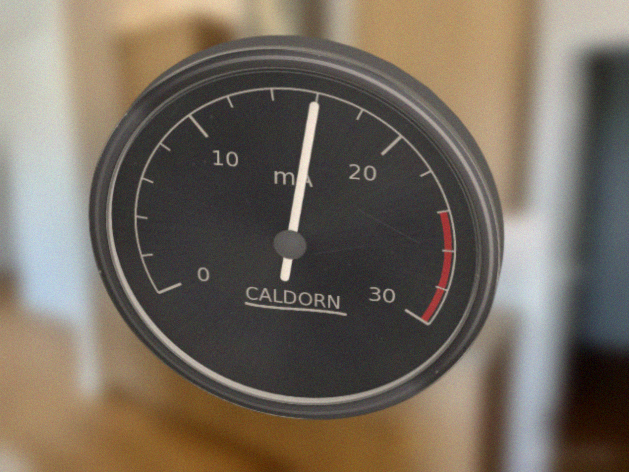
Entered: {"value": 16, "unit": "mA"}
